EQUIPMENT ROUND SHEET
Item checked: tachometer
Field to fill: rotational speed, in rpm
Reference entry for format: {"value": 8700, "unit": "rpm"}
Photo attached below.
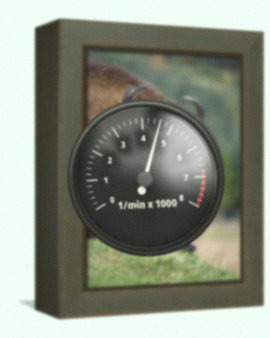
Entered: {"value": 4600, "unit": "rpm"}
